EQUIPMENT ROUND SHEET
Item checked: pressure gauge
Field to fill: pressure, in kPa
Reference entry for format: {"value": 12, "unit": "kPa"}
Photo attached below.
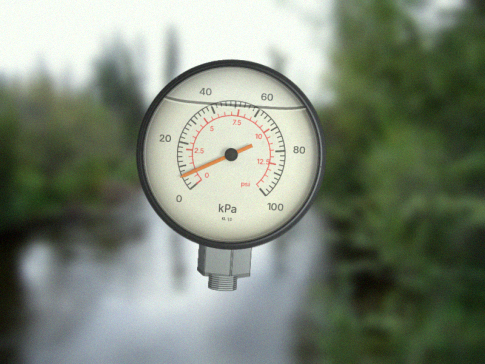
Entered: {"value": 6, "unit": "kPa"}
